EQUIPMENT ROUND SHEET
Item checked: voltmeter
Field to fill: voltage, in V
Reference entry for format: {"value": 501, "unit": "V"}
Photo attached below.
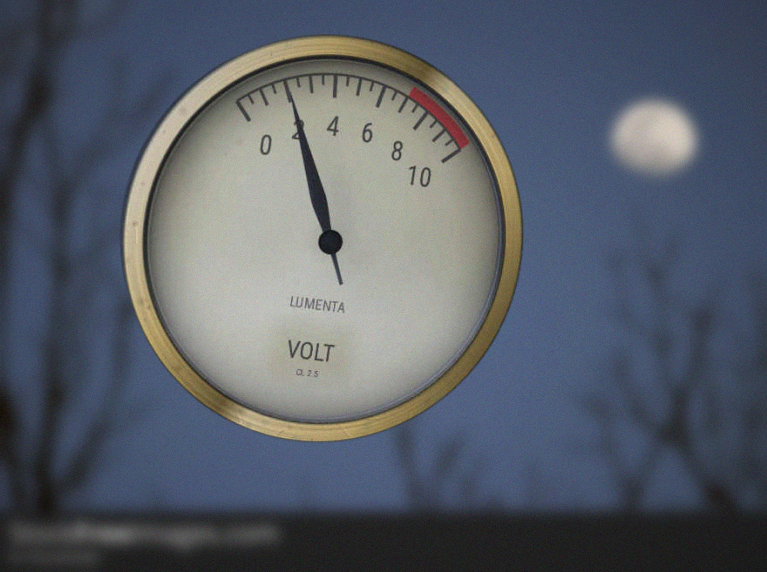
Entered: {"value": 2, "unit": "V"}
